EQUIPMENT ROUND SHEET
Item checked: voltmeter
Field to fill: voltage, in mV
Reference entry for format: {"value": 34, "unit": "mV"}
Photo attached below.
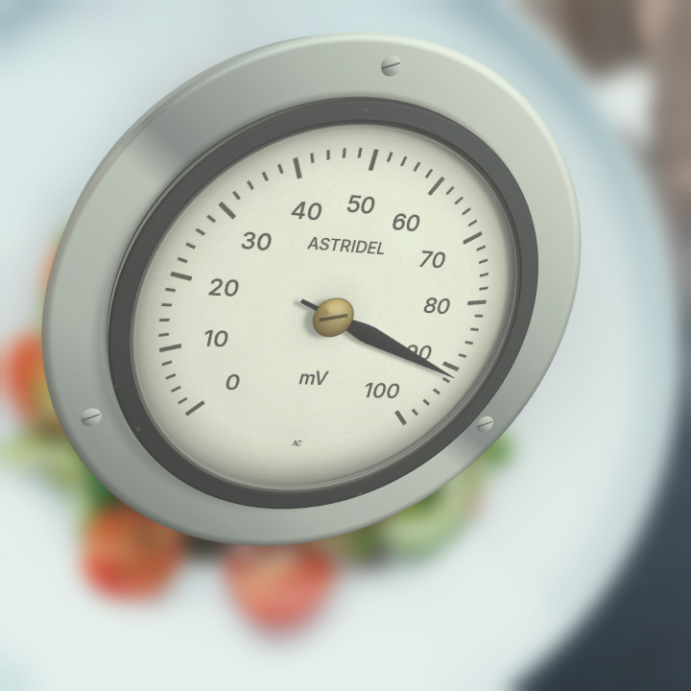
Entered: {"value": 91, "unit": "mV"}
